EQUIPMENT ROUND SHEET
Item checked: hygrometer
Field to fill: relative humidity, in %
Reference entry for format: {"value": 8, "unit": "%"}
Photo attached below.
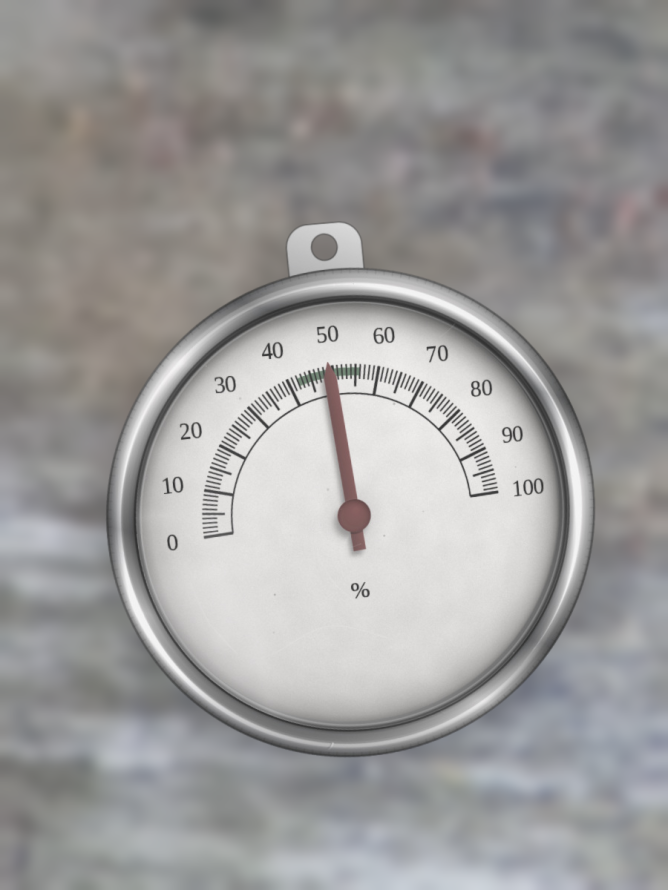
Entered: {"value": 49, "unit": "%"}
